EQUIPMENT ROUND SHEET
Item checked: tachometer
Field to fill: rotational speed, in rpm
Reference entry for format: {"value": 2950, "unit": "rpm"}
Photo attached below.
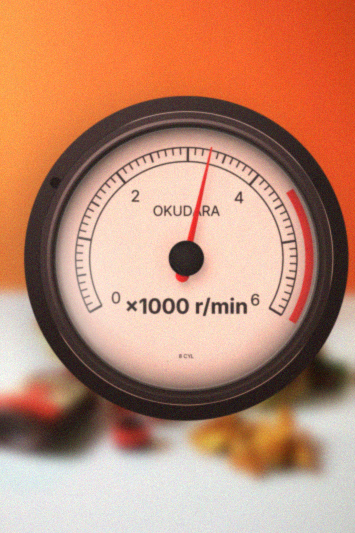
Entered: {"value": 3300, "unit": "rpm"}
